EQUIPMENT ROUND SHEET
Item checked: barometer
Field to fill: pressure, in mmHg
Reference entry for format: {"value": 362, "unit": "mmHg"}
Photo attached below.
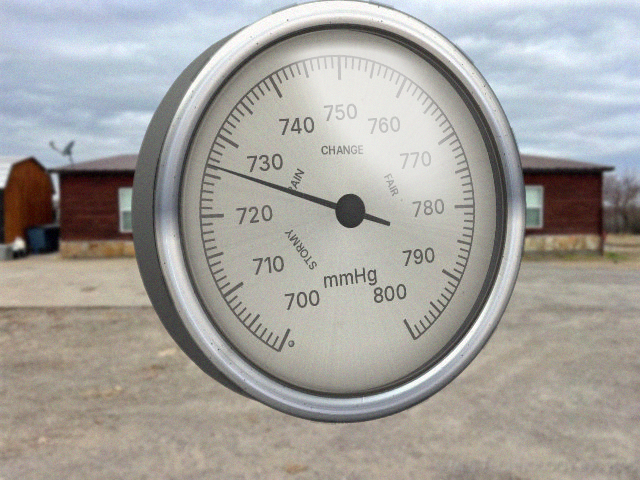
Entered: {"value": 726, "unit": "mmHg"}
